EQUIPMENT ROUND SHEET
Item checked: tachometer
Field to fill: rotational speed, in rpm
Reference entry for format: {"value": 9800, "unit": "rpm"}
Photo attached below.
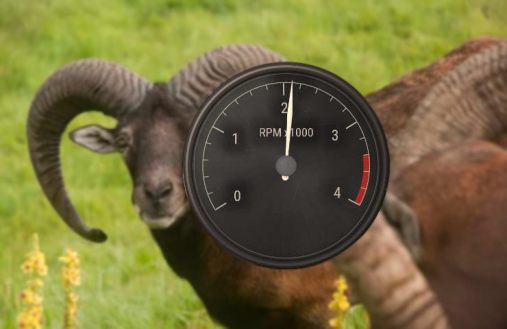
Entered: {"value": 2100, "unit": "rpm"}
